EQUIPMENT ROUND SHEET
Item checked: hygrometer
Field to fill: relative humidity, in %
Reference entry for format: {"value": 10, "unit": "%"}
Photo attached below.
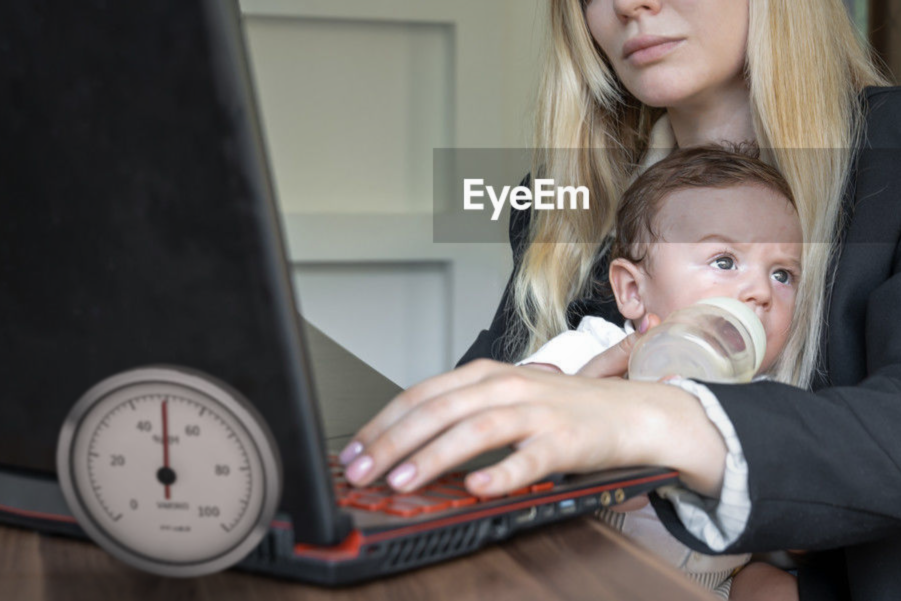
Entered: {"value": 50, "unit": "%"}
